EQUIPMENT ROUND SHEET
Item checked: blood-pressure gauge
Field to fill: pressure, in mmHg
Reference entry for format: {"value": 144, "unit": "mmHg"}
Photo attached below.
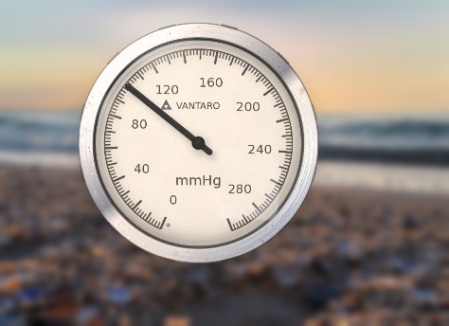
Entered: {"value": 100, "unit": "mmHg"}
